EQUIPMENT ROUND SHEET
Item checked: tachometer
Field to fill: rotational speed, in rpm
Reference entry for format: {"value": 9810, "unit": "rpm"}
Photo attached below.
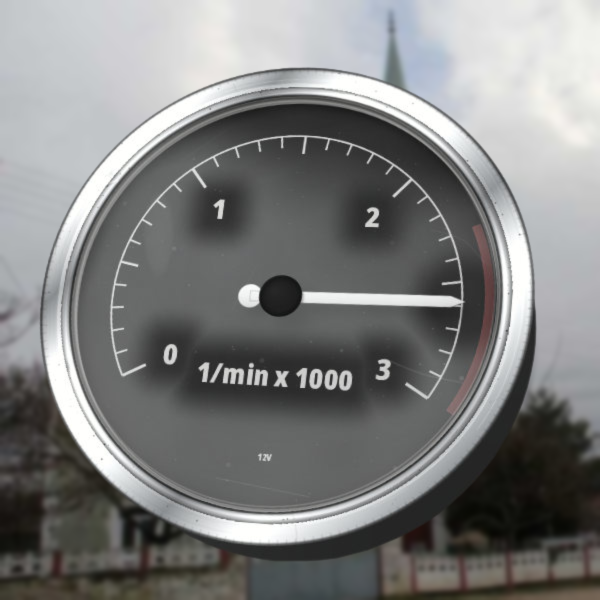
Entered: {"value": 2600, "unit": "rpm"}
